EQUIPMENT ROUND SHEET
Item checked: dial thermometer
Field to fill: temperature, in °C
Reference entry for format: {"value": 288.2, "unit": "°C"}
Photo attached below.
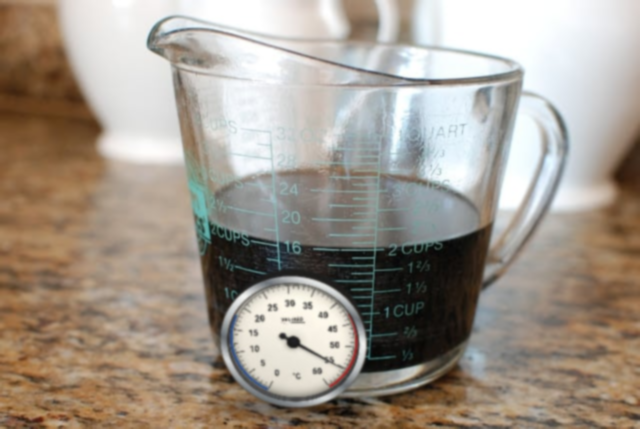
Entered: {"value": 55, "unit": "°C"}
